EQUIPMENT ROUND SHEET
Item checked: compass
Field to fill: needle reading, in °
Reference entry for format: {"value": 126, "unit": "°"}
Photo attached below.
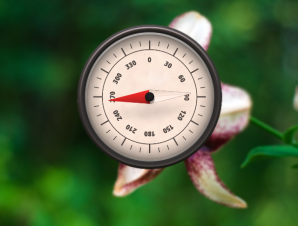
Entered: {"value": 265, "unit": "°"}
